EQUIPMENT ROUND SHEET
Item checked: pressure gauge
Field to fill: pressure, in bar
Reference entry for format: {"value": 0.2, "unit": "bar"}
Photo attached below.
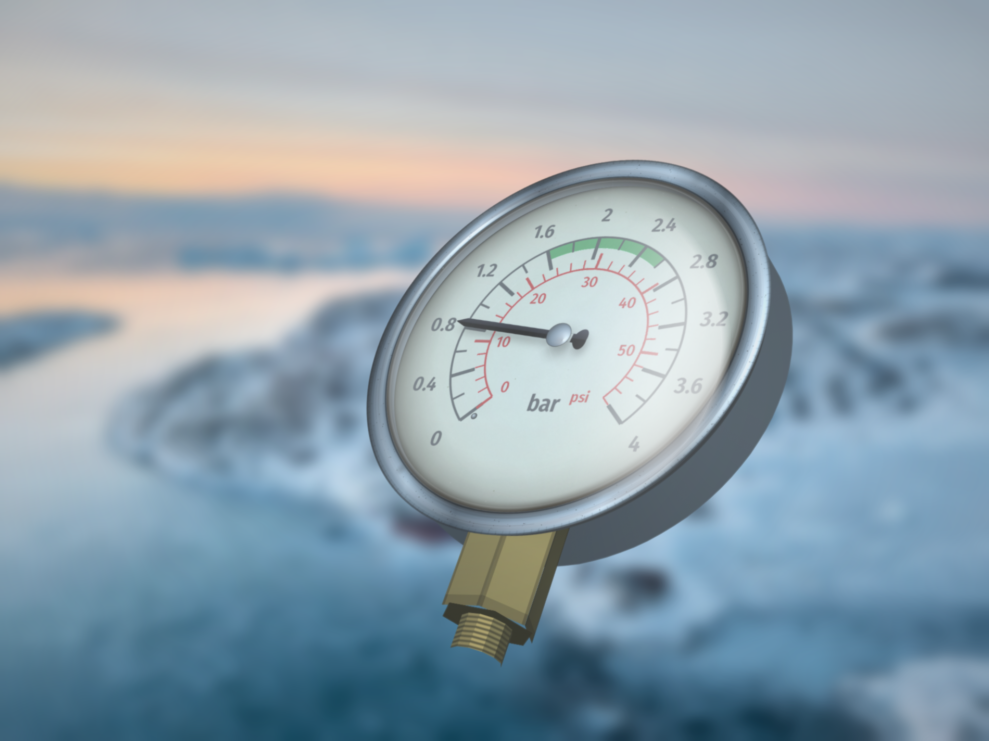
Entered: {"value": 0.8, "unit": "bar"}
